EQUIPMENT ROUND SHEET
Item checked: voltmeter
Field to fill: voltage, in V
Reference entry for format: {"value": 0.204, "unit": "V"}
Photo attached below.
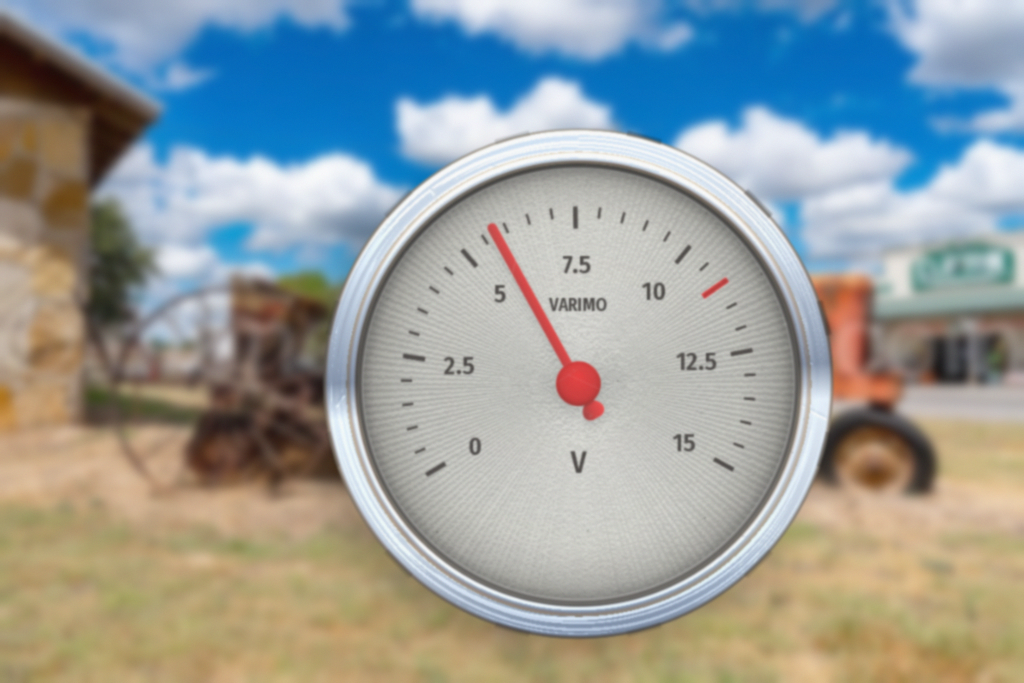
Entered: {"value": 5.75, "unit": "V"}
